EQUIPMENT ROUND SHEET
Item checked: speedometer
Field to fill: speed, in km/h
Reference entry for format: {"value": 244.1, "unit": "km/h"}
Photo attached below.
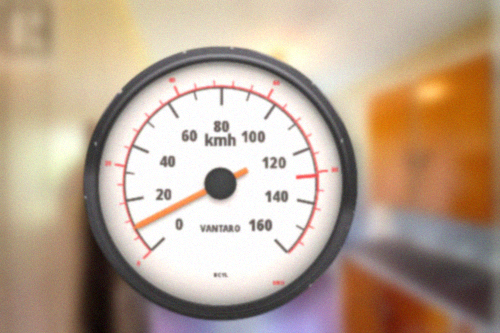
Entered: {"value": 10, "unit": "km/h"}
